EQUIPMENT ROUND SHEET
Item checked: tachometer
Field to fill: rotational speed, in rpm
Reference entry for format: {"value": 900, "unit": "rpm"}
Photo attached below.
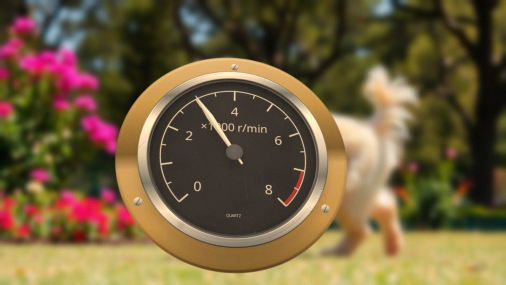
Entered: {"value": 3000, "unit": "rpm"}
